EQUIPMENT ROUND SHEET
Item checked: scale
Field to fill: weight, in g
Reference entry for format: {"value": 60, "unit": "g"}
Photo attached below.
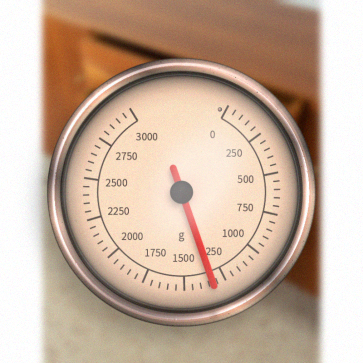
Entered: {"value": 1325, "unit": "g"}
